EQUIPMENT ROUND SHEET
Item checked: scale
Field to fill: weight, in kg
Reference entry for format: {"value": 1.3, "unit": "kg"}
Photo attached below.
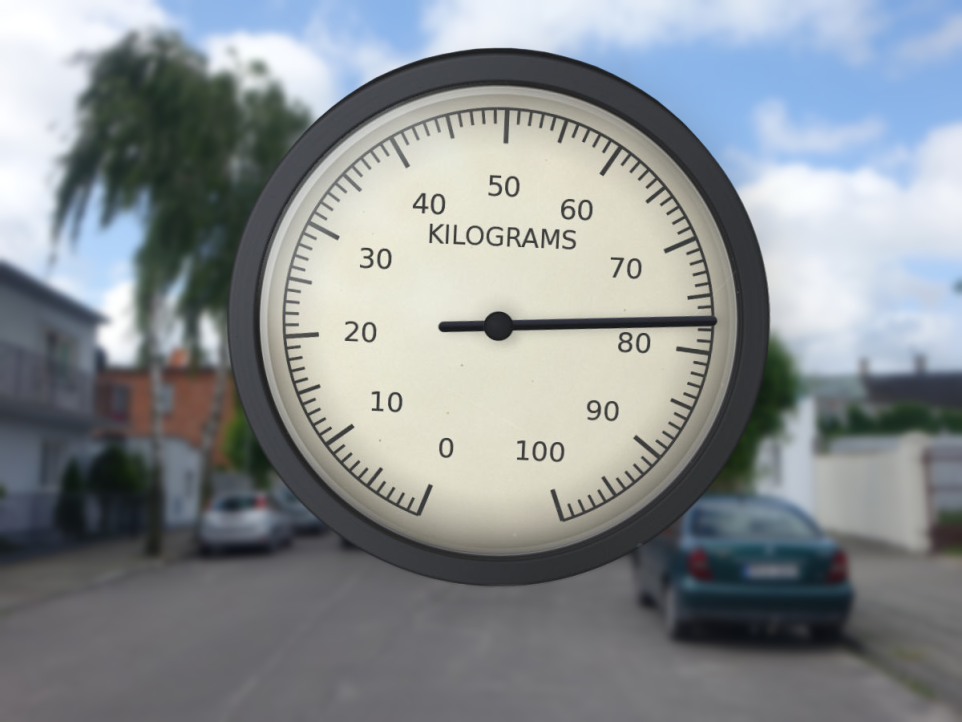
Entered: {"value": 77, "unit": "kg"}
